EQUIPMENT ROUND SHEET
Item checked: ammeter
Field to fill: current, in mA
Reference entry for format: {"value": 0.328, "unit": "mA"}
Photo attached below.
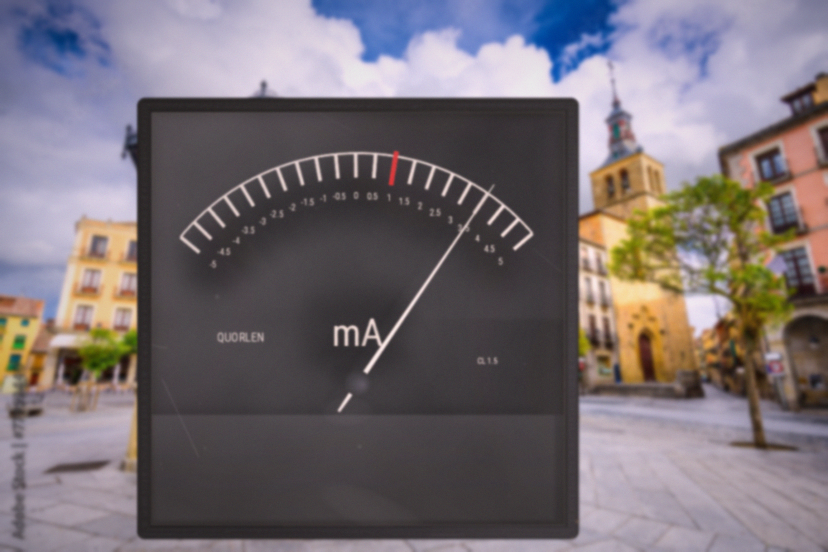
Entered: {"value": 3.5, "unit": "mA"}
